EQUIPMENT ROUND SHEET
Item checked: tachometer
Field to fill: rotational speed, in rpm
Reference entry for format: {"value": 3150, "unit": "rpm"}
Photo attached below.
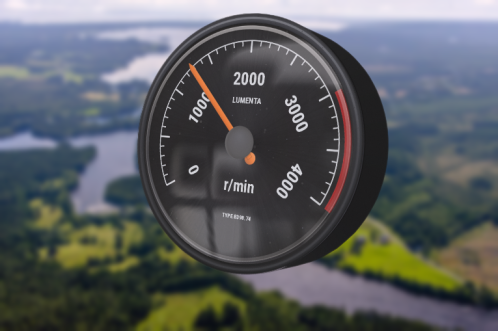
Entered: {"value": 1300, "unit": "rpm"}
